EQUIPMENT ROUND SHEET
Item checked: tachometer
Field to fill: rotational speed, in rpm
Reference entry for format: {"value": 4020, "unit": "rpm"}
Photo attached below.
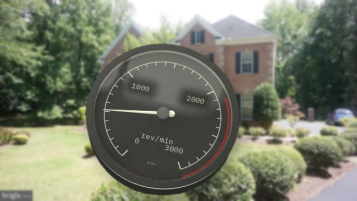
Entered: {"value": 500, "unit": "rpm"}
